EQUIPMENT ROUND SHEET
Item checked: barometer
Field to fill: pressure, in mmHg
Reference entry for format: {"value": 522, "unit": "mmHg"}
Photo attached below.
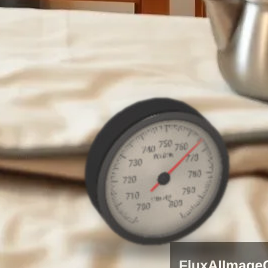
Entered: {"value": 765, "unit": "mmHg"}
